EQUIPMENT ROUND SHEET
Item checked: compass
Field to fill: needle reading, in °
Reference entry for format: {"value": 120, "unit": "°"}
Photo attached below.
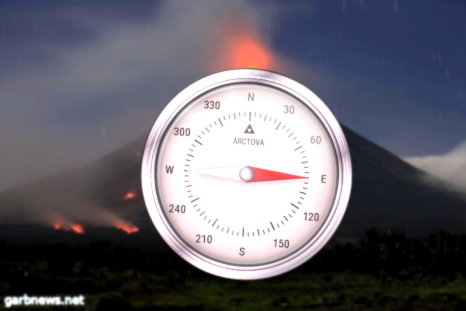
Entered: {"value": 90, "unit": "°"}
